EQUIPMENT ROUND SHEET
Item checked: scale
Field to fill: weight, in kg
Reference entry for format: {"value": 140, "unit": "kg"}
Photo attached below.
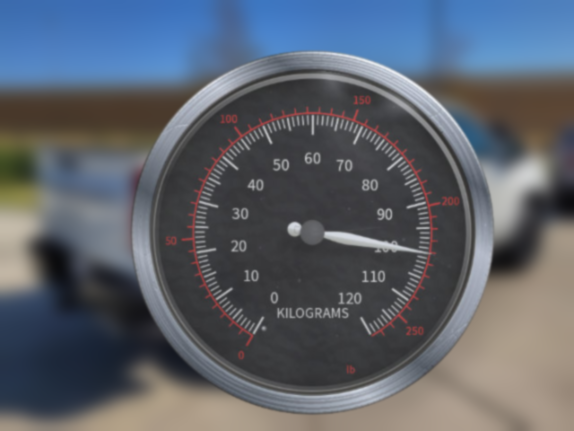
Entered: {"value": 100, "unit": "kg"}
